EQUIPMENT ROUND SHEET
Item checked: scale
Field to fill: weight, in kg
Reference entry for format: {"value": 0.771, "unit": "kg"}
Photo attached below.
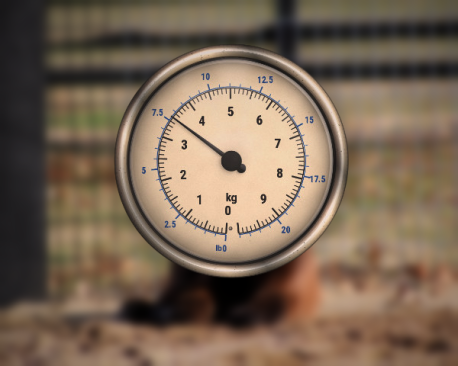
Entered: {"value": 3.5, "unit": "kg"}
